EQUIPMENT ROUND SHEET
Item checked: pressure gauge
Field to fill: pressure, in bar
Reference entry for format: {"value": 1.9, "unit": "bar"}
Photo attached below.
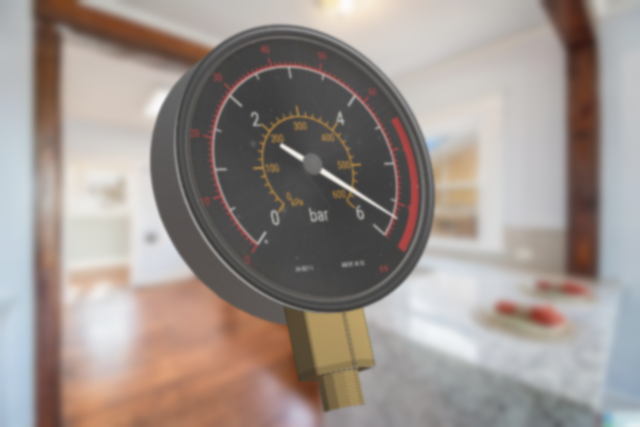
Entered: {"value": 5.75, "unit": "bar"}
